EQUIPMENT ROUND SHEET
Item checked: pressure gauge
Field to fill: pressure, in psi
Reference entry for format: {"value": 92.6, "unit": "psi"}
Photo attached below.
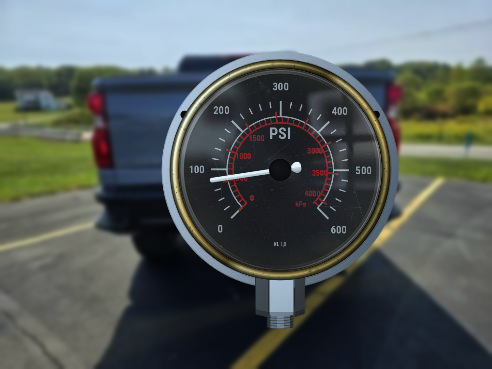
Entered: {"value": 80, "unit": "psi"}
